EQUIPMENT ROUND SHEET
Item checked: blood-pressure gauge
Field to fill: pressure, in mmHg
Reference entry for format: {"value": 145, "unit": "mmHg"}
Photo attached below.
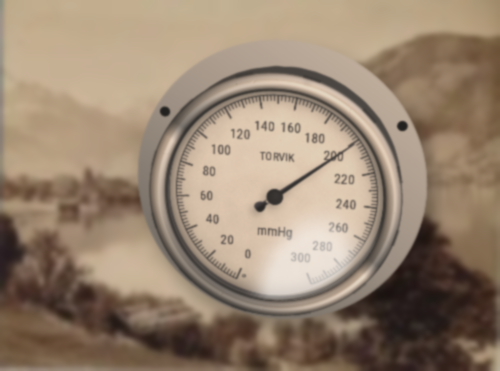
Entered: {"value": 200, "unit": "mmHg"}
